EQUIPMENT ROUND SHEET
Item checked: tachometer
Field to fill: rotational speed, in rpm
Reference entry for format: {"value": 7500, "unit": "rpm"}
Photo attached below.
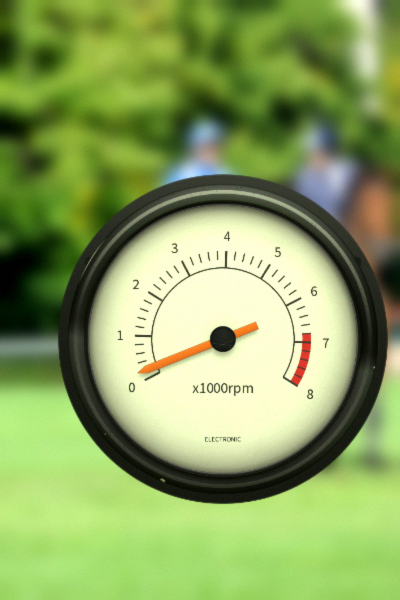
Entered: {"value": 200, "unit": "rpm"}
